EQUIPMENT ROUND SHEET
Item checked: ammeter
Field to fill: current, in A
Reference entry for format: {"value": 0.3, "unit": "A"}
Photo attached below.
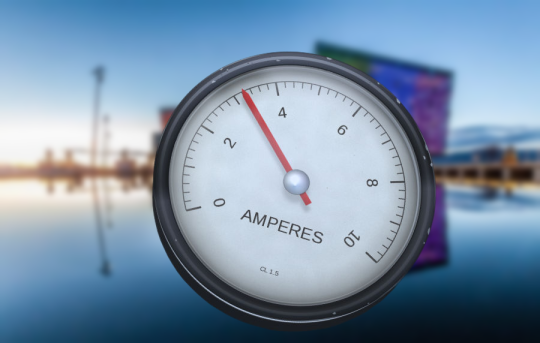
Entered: {"value": 3.2, "unit": "A"}
